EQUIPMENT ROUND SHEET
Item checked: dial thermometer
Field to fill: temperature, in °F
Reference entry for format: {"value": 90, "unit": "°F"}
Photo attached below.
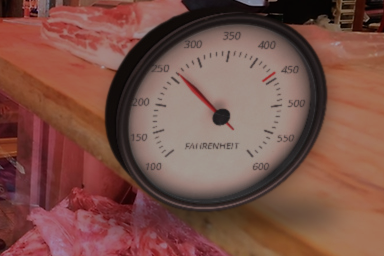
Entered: {"value": 260, "unit": "°F"}
